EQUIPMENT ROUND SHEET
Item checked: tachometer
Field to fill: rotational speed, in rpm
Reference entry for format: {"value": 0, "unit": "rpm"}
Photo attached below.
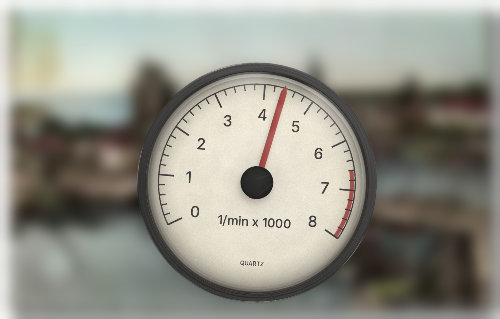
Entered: {"value": 4400, "unit": "rpm"}
